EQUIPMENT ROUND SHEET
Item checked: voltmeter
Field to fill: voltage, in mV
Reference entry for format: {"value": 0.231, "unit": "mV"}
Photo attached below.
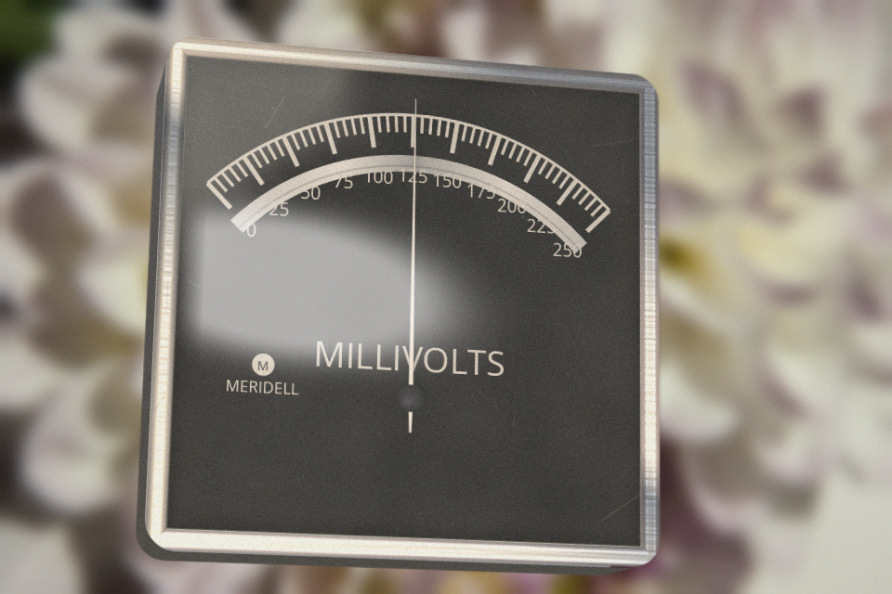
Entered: {"value": 125, "unit": "mV"}
